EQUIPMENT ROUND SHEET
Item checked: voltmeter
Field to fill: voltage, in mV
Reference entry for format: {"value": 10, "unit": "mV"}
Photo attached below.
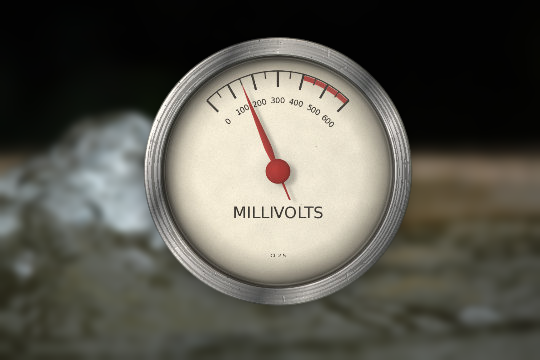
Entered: {"value": 150, "unit": "mV"}
